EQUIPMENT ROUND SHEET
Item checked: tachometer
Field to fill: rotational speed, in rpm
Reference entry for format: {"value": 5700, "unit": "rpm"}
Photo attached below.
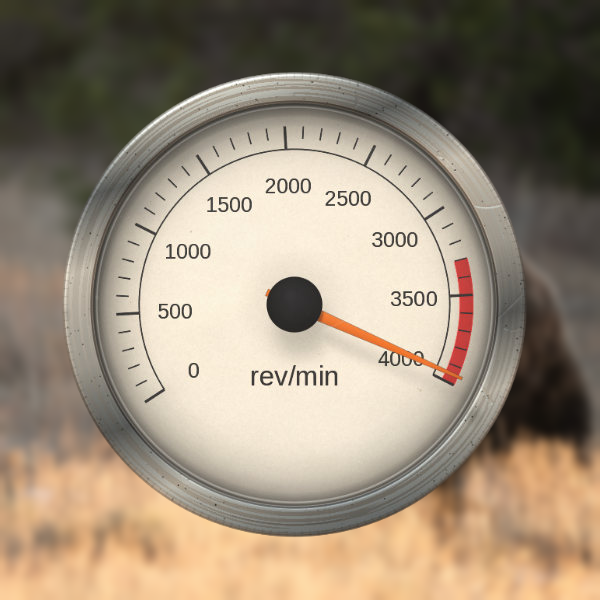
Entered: {"value": 3950, "unit": "rpm"}
